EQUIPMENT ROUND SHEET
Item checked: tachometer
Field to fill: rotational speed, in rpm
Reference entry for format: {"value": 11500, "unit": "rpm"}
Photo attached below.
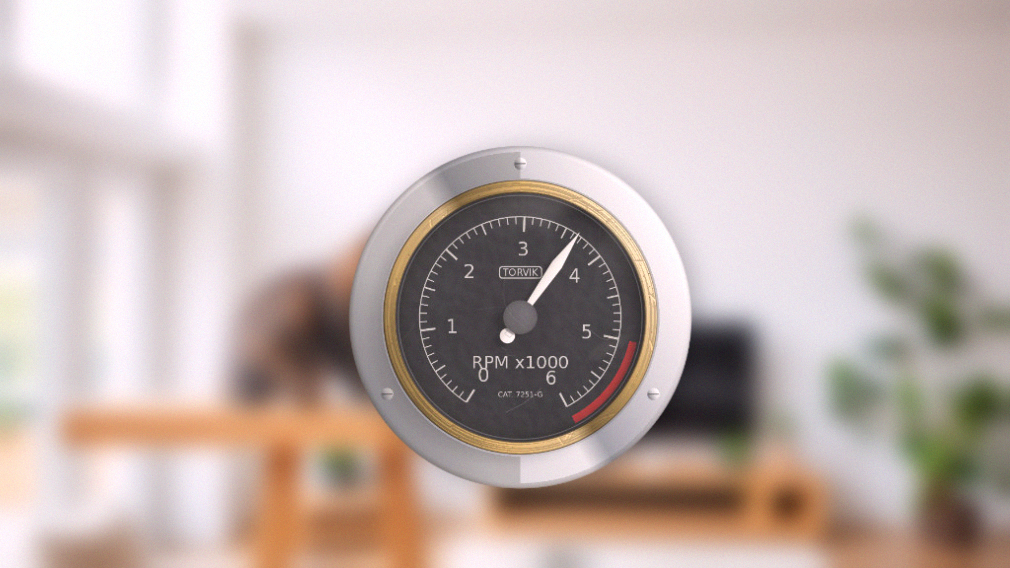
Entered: {"value": 3650, "unit": "rpm"}
